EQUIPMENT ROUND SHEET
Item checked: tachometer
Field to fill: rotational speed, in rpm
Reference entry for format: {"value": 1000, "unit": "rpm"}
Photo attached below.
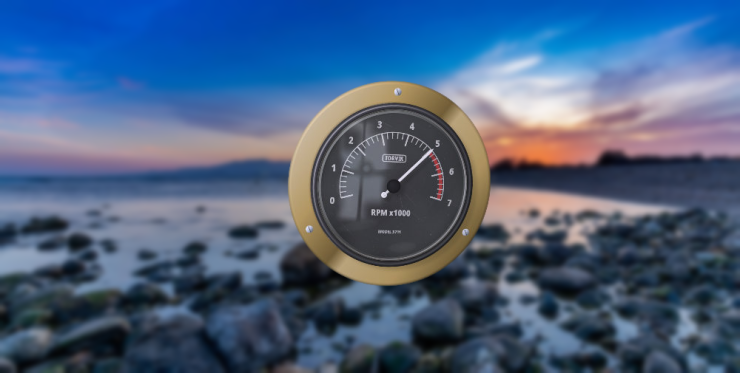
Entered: {"value": 5000, "unit": "rpm"}
